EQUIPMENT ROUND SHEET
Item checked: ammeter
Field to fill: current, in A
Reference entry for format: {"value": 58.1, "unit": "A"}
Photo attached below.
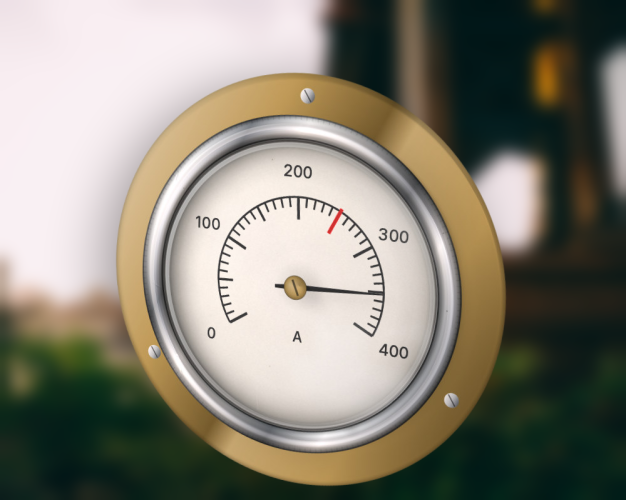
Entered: {"value": 350, "unit": "A"}
